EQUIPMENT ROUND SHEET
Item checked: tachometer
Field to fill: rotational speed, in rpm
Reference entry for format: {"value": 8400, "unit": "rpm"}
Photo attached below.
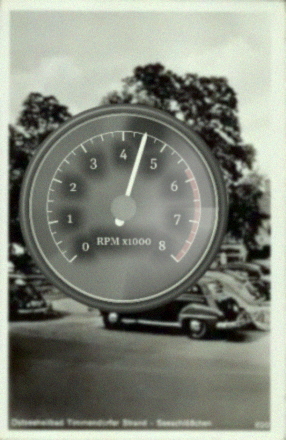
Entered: {"value": 4500, "unit": "rpm"}
